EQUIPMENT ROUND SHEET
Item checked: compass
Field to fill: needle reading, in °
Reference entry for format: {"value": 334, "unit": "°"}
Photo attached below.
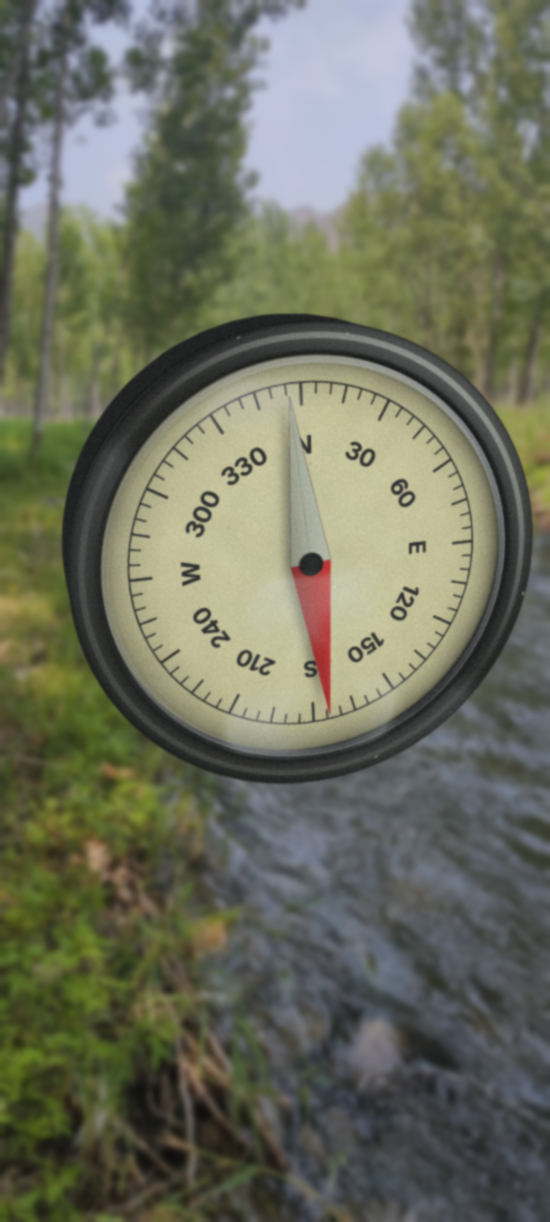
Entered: {"value": 175, "unit": "°"}
